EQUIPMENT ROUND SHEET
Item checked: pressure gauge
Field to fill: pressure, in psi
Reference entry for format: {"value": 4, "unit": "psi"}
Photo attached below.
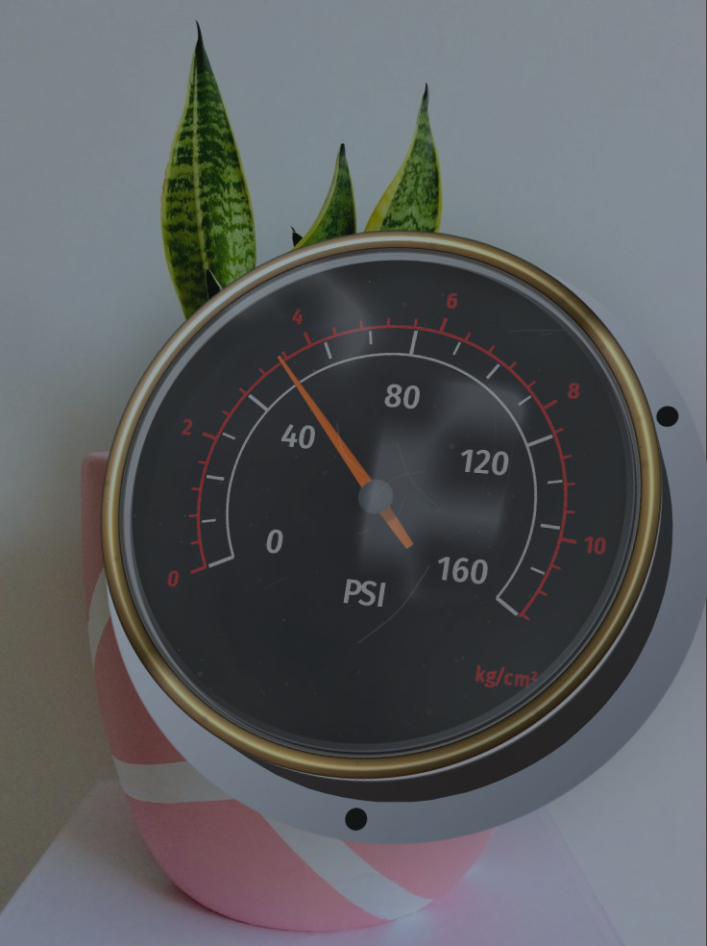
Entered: {"value": 50, "unit": "psi"}
